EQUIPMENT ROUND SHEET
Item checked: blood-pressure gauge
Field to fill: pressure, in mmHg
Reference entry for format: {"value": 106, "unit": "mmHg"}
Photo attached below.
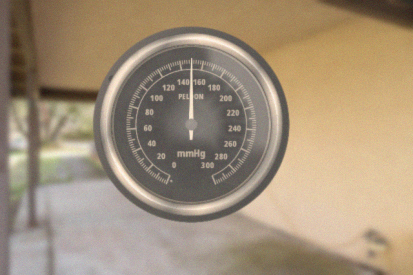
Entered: {"value": 150, "unit": "mmHg"}
